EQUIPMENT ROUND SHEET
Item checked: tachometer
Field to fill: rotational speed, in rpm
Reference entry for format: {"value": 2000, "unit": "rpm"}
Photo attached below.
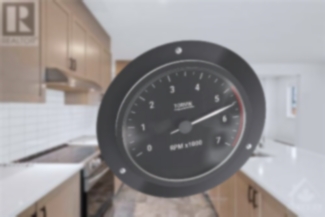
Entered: {"value": 5500, "unit": "rpm"}
